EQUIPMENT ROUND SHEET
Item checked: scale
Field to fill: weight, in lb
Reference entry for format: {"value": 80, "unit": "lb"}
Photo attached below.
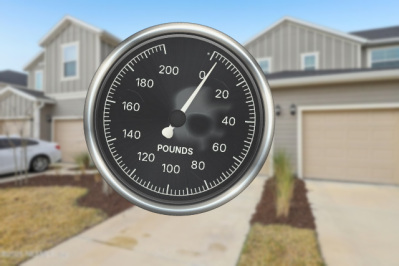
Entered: {"value": 4, "unit": "lb"}
